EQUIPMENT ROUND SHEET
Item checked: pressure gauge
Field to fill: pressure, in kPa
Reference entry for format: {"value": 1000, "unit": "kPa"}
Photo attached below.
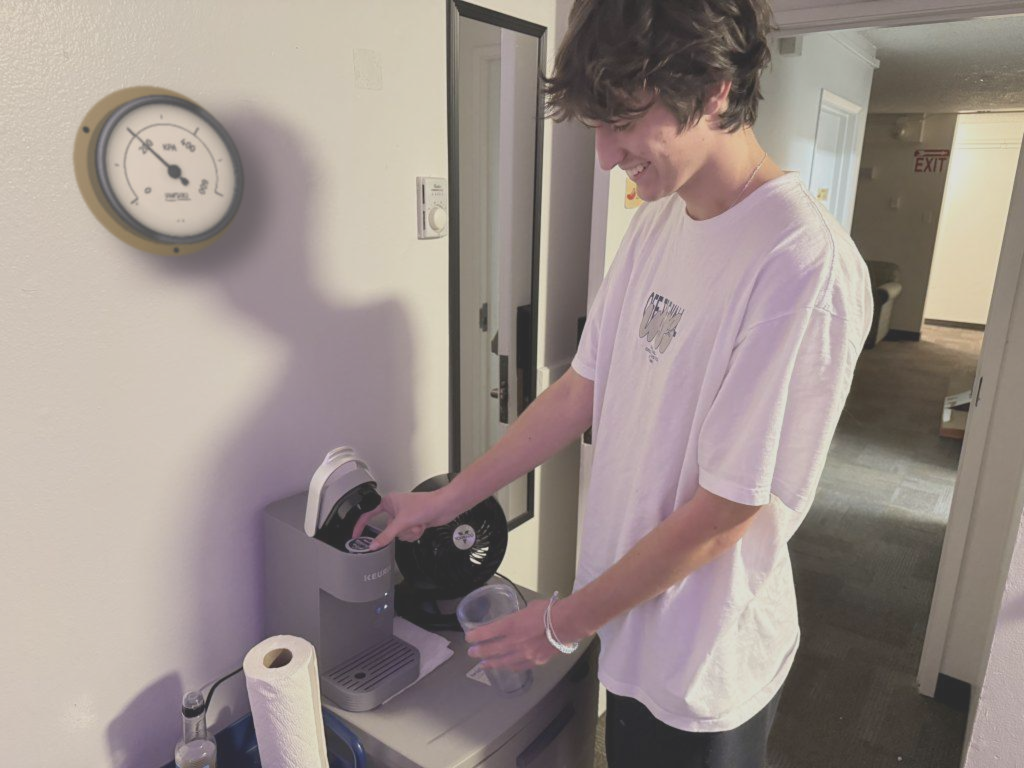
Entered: {"value": 200, "unit": "kPa"}
